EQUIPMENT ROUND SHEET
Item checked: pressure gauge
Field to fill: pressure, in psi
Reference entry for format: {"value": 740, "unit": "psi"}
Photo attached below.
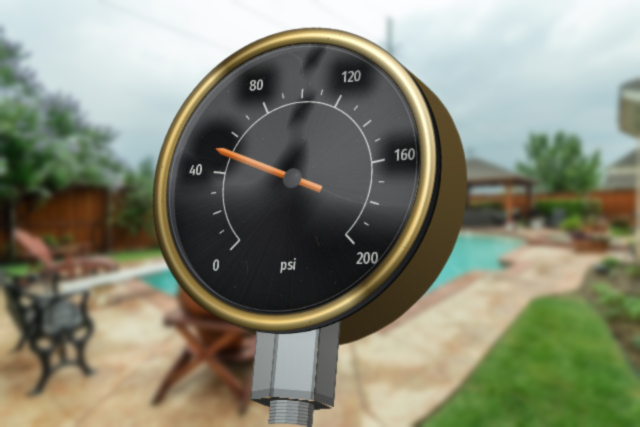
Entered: {"value": 50, "unit": "psi"}
